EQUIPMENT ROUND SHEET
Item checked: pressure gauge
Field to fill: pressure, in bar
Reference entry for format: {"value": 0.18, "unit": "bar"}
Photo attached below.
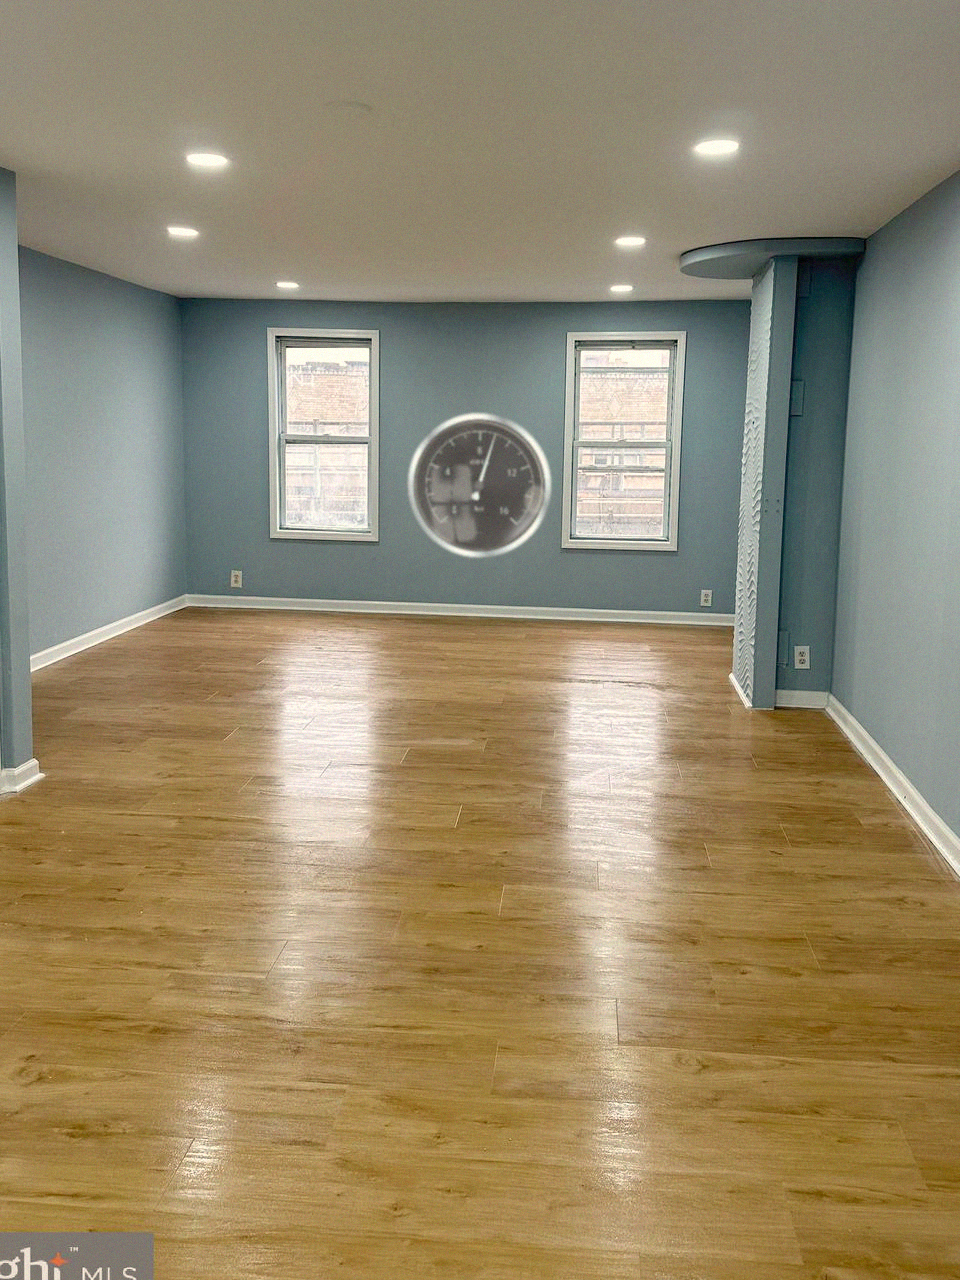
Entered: {"value": 9, "unit": "bar"}
